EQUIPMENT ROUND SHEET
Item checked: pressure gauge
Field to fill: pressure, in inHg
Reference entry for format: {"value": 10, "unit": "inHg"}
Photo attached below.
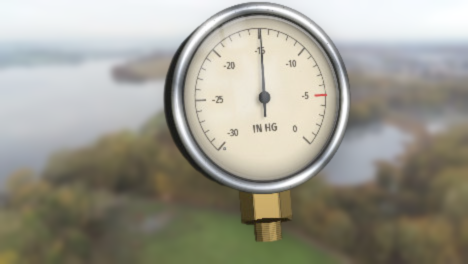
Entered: {"value": -15, "unit": "inHg"}
